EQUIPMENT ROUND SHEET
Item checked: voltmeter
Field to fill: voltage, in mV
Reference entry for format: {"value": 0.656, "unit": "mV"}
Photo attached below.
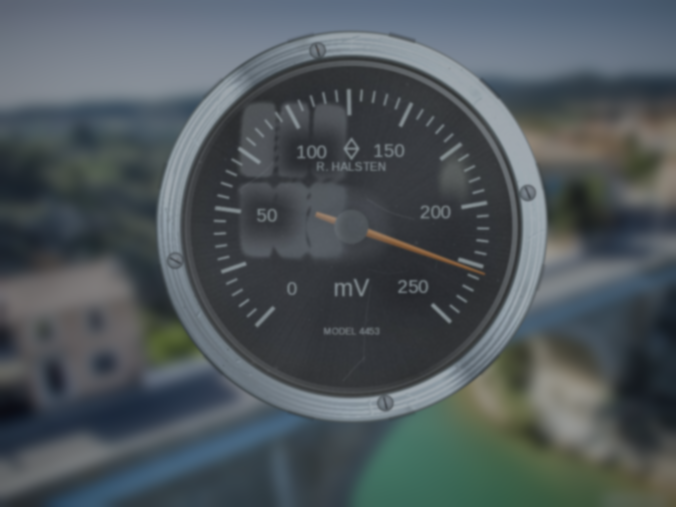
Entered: {"value": 227.5, "unit": "mV"}
